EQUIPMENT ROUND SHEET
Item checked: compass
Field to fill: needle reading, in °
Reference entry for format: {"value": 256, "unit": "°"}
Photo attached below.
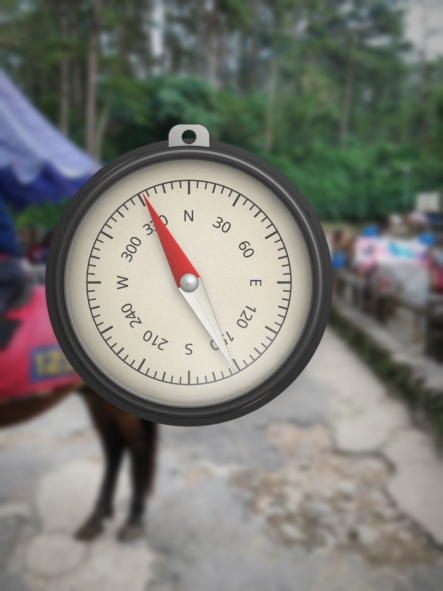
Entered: {"value": 332.5, "unit": "°"}
